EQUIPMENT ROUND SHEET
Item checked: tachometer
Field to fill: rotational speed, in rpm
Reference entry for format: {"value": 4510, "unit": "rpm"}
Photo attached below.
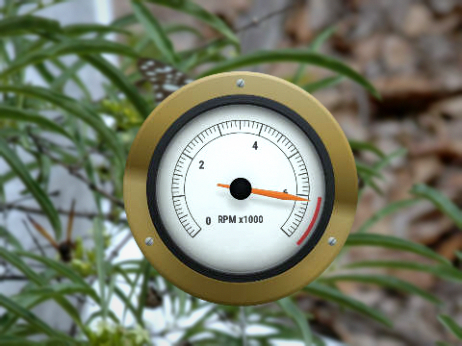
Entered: {"value": 6100, "unit": "rpm"}
